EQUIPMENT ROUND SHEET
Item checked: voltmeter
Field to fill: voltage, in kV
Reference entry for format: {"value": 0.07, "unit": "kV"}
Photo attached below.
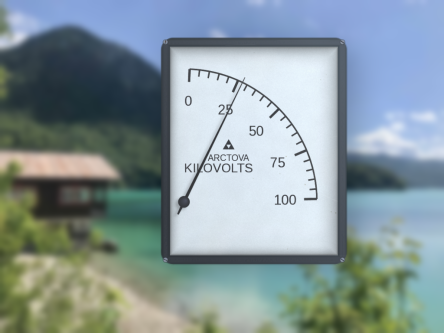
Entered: {"value": 27.5, "unit": "kV"}
